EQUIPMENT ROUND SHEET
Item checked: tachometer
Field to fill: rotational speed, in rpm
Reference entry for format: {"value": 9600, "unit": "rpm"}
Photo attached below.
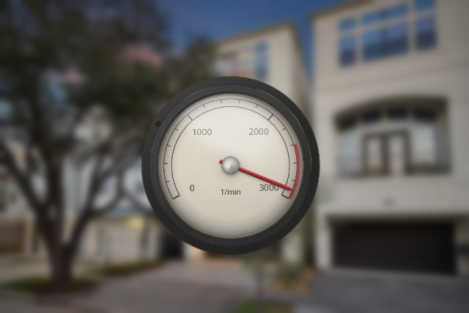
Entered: {"value": 2900, "unit": "rpm"}
